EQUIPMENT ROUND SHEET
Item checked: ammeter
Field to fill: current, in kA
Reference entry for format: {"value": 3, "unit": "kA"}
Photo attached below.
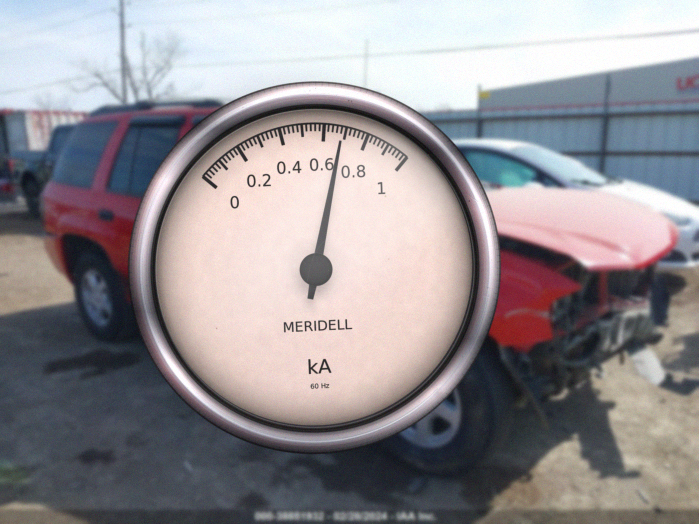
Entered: {"value": 0.68, "unit": "kA"}
